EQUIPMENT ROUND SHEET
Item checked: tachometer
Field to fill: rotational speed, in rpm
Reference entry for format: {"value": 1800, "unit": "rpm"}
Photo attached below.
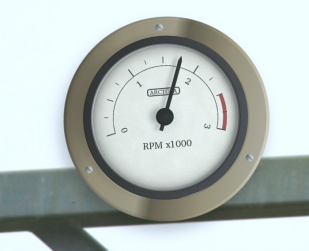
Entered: {"value": 1750, "unit": "rpm"}
